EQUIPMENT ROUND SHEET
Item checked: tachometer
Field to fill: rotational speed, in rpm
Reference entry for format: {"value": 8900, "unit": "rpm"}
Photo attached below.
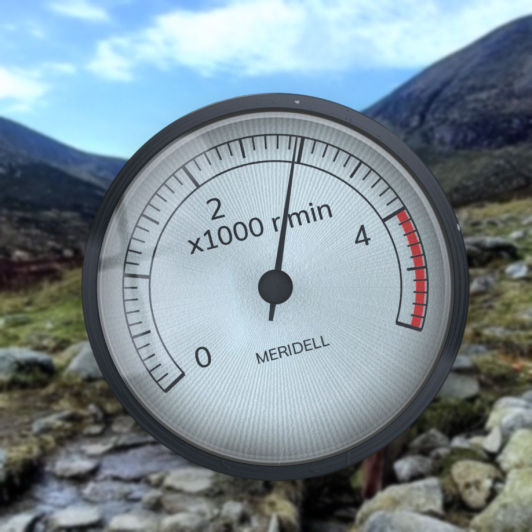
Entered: {"value": 2950, "unit": "rpm"}
